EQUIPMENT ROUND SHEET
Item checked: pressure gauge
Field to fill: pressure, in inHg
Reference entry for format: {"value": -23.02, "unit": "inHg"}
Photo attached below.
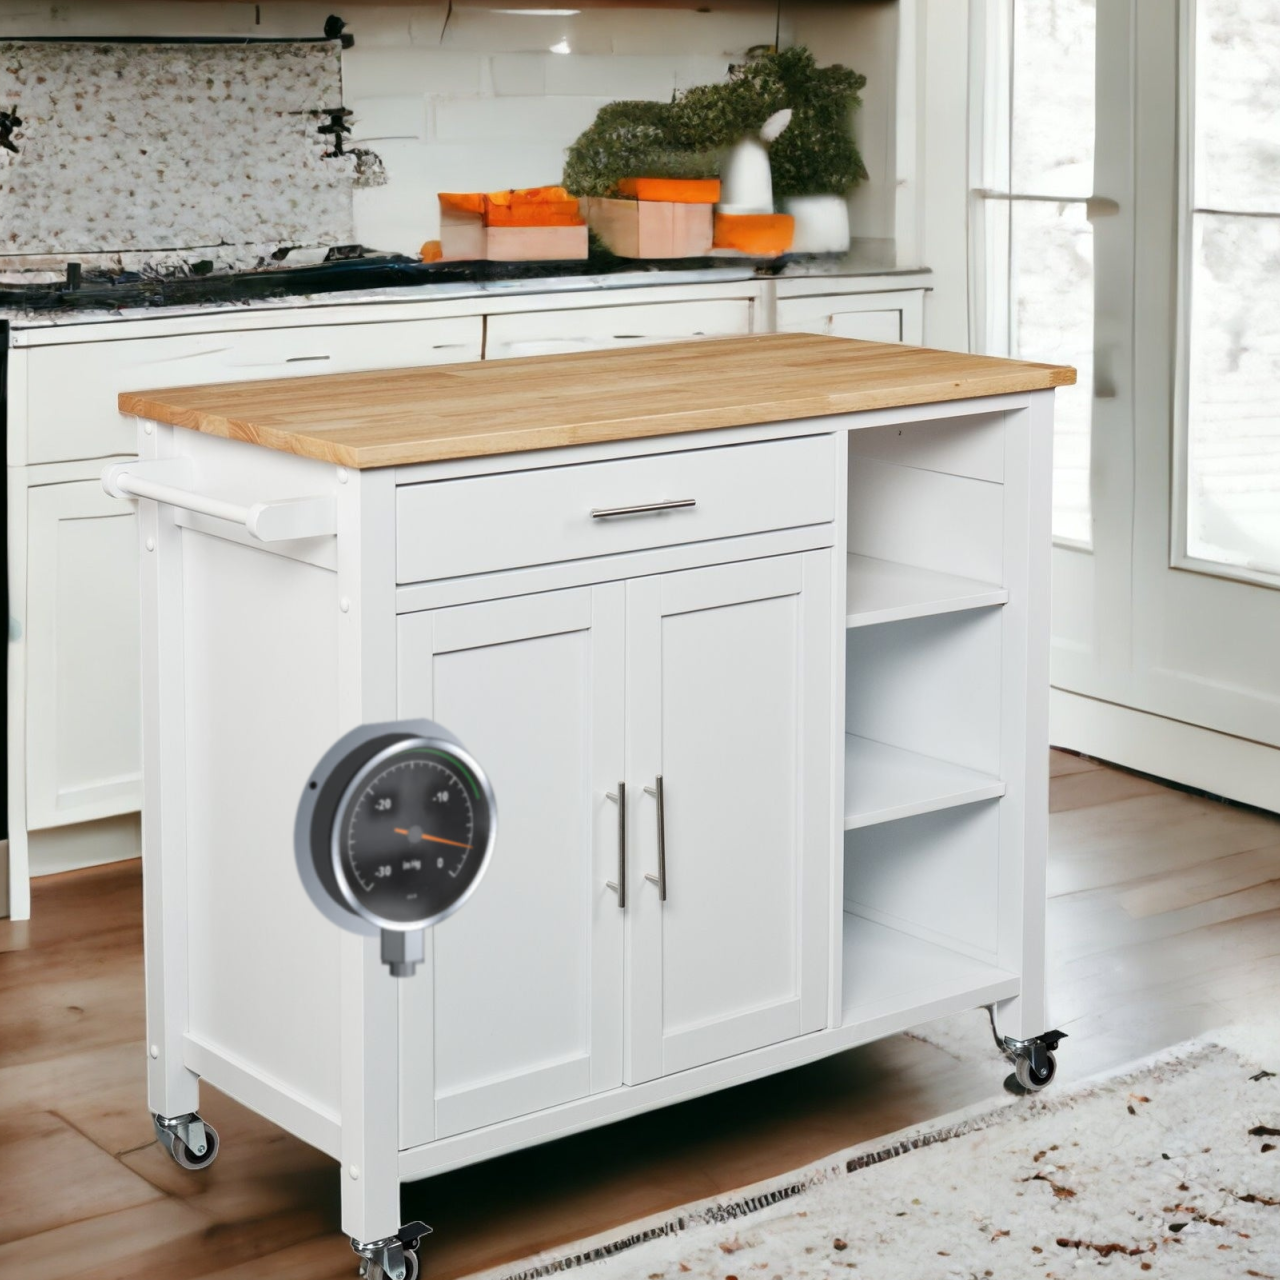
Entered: {"value": -3, "unit": "inHg"}
